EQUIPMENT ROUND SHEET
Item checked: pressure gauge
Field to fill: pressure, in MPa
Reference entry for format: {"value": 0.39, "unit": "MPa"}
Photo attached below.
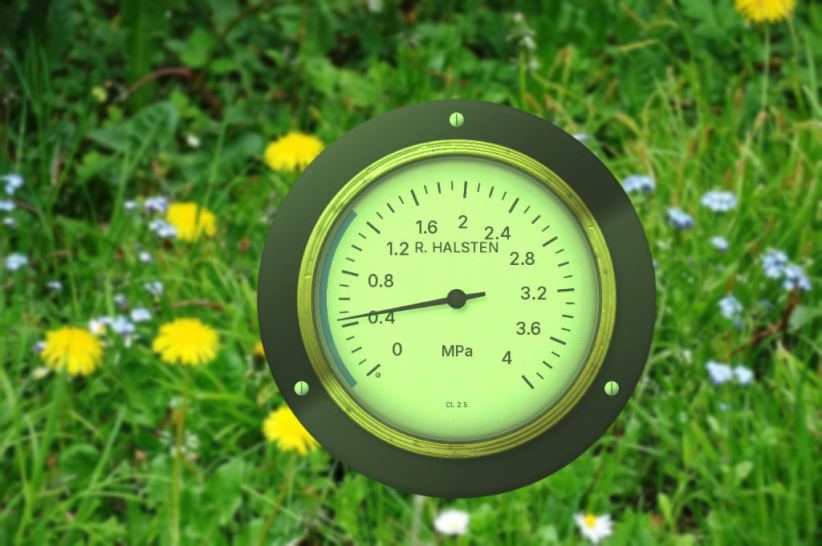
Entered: {"value": 0.45, "unit": "MPa"}
